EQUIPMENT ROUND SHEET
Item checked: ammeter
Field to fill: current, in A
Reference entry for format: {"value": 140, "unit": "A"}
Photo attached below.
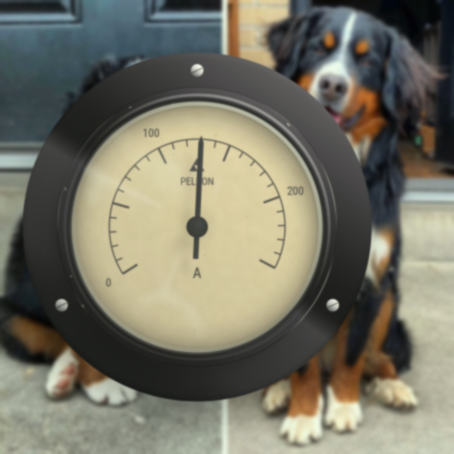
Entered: {"value": 130, "unit": "A"}
